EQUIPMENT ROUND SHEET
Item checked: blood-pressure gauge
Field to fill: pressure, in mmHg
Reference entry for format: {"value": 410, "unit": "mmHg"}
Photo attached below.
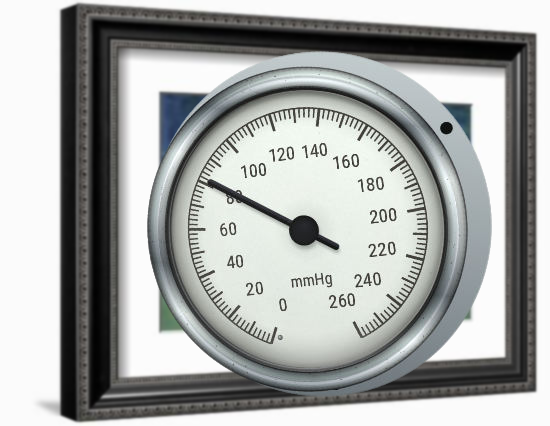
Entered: {"value": 82, "unit": "mmHg"}
